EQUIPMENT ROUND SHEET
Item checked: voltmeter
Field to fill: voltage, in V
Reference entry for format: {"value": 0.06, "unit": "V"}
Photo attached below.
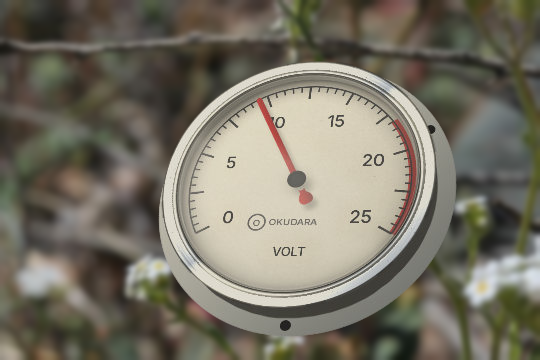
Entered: {"value": 9.5, "unit": "V"}
